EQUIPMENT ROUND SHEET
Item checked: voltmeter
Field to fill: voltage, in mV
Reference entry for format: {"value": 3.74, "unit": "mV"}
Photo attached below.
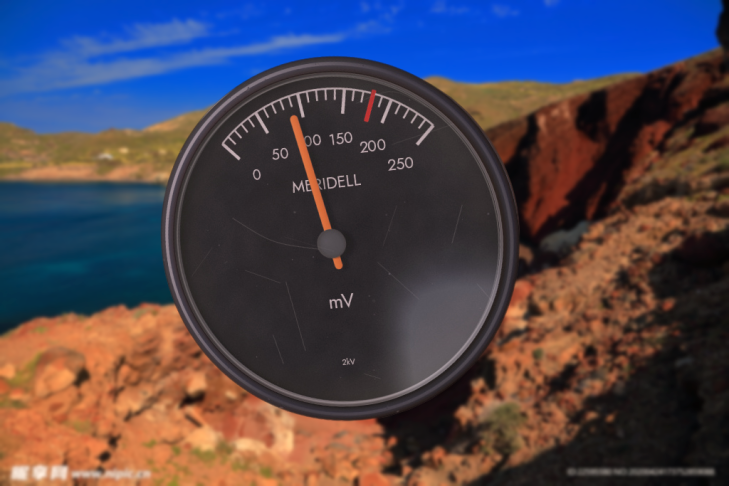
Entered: {"value": 90, "unit": "mV"}
